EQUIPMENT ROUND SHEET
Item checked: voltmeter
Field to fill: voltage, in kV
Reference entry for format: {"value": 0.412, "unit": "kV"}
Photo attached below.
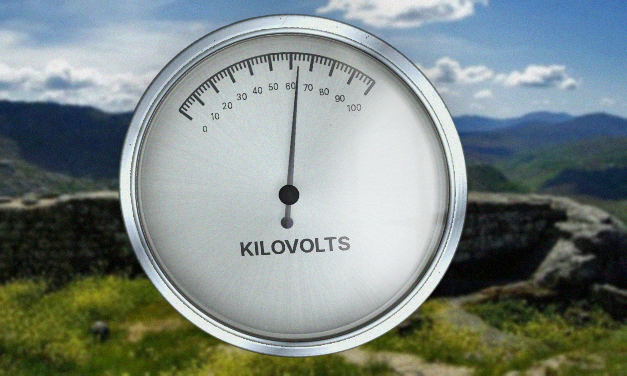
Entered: {"value": 64, "unit": "kV"}
